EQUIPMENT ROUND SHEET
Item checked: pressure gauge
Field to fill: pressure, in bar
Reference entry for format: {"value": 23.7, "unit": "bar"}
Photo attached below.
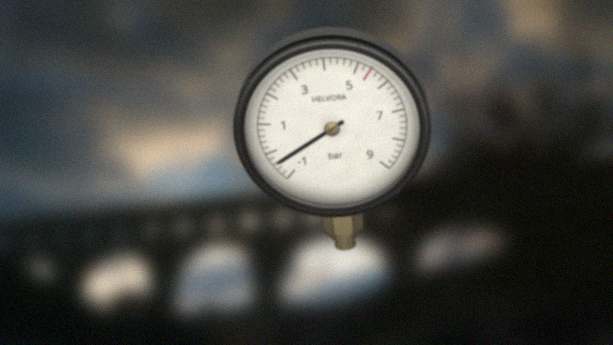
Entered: {"value": -0.4, "unit": "bar"}
